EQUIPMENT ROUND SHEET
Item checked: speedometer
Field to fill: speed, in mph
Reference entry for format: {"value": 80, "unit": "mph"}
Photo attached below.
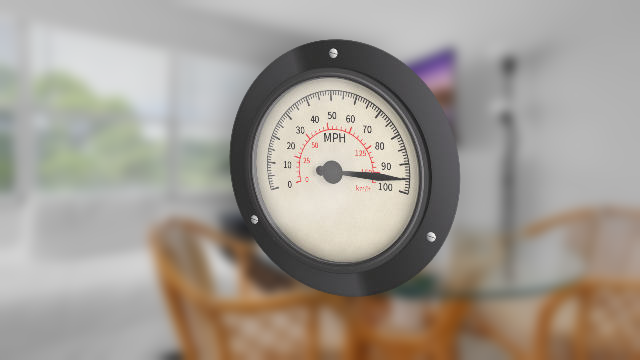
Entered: {"value": 95, "unit": "mph"}
